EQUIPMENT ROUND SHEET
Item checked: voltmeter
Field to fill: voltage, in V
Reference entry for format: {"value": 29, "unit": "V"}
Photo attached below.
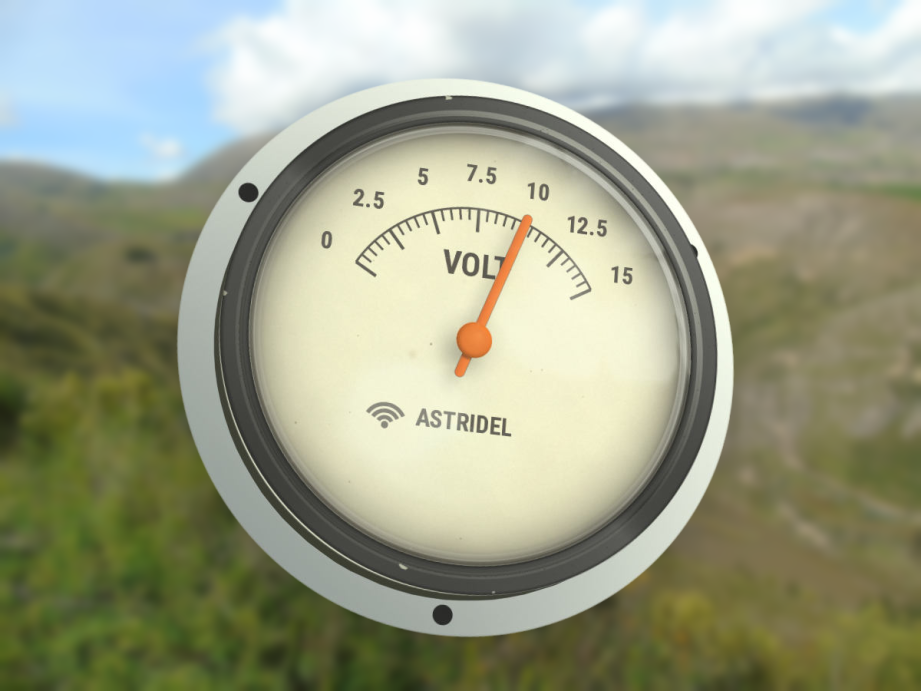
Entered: {"value": 10, "unit": "V"}
